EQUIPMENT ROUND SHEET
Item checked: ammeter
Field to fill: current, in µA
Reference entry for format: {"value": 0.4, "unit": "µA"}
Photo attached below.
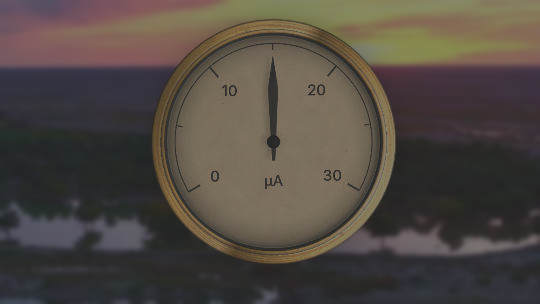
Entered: {"value": 15, "unit": "µA"}
